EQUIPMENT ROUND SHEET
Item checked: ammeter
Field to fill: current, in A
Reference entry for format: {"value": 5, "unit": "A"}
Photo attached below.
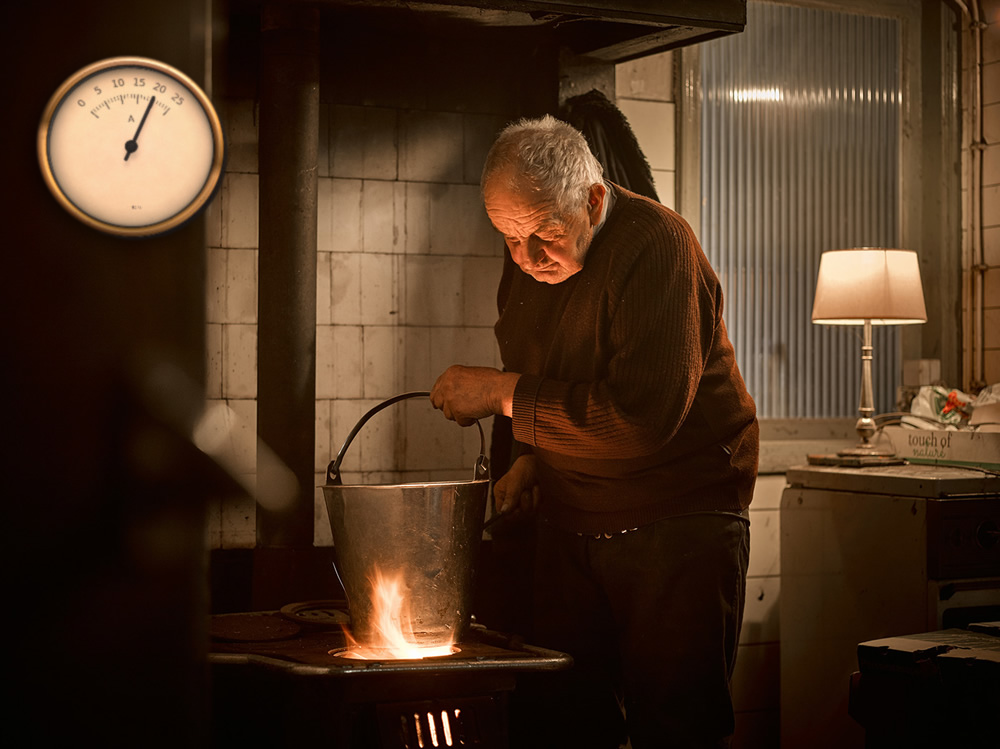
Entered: {"value": 20, "unit": "A"}
